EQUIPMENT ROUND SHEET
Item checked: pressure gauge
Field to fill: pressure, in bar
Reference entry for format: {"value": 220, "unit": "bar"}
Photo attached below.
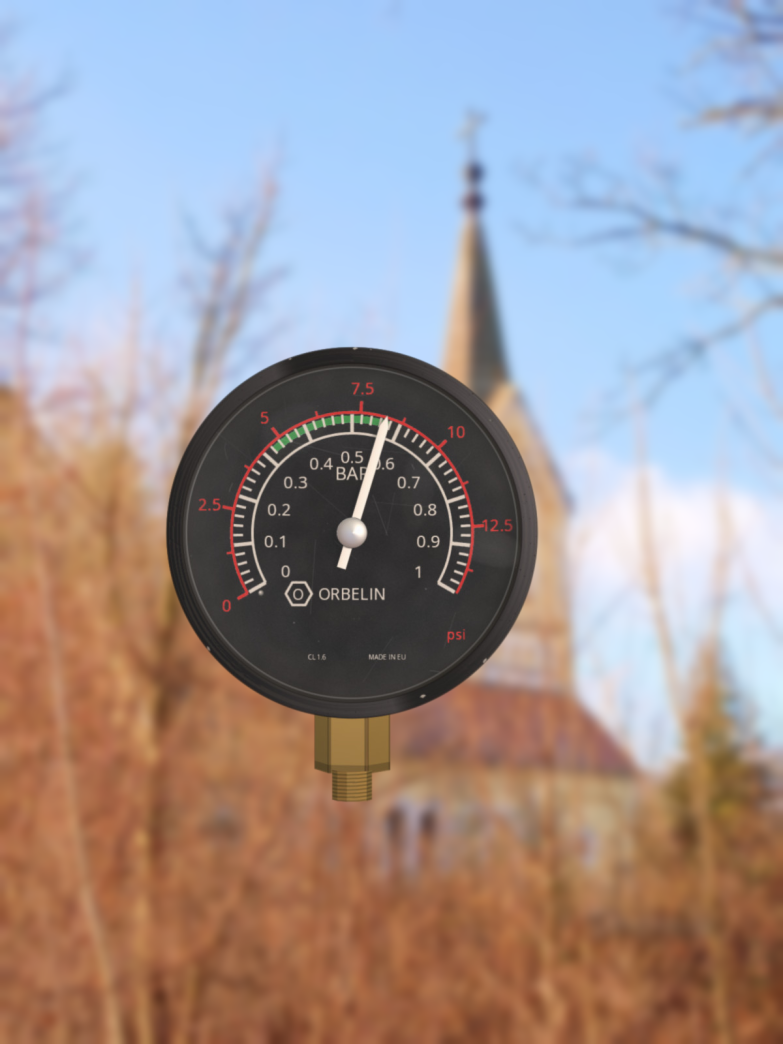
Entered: {"value": 0.57, "unit": "bar"}
